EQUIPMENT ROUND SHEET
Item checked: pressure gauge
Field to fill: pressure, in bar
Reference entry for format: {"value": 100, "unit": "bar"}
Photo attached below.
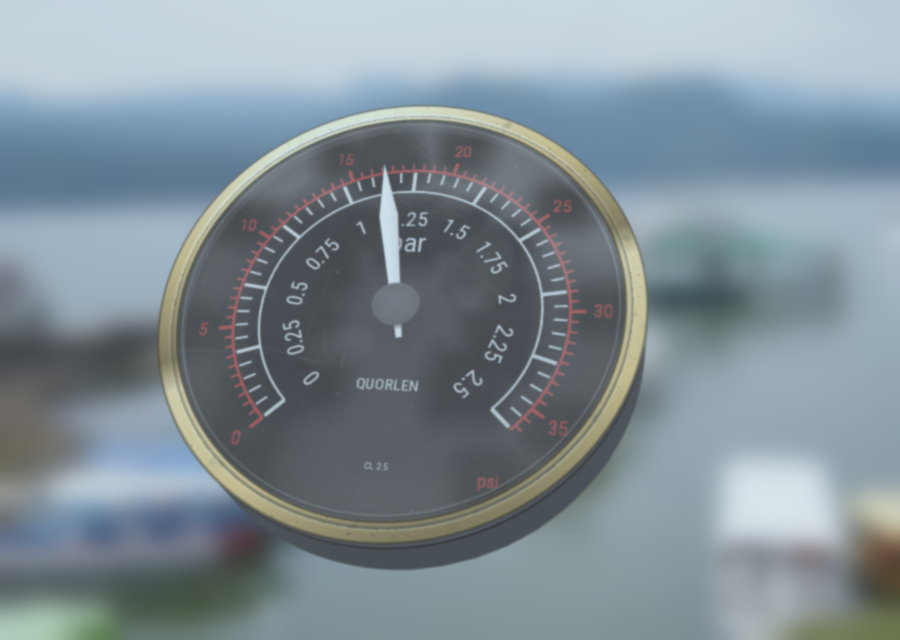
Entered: {"value": 1.15, "unit": "bar"}
